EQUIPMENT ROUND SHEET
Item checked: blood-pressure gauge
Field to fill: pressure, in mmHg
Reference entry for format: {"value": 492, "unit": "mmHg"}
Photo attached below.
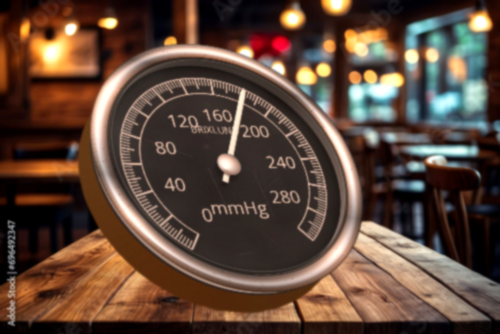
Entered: {"value": 180, "unit": "mmHg"}
